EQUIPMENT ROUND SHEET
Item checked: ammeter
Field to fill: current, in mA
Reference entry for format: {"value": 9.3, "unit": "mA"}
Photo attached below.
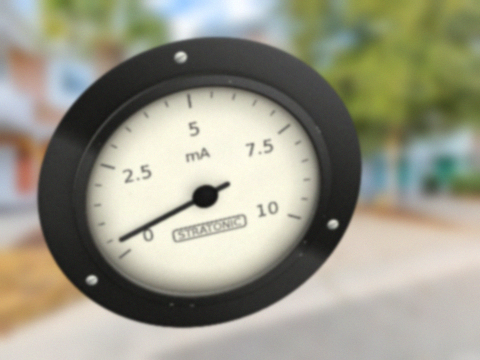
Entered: {"value": 0.5, "unit": "mA"}
